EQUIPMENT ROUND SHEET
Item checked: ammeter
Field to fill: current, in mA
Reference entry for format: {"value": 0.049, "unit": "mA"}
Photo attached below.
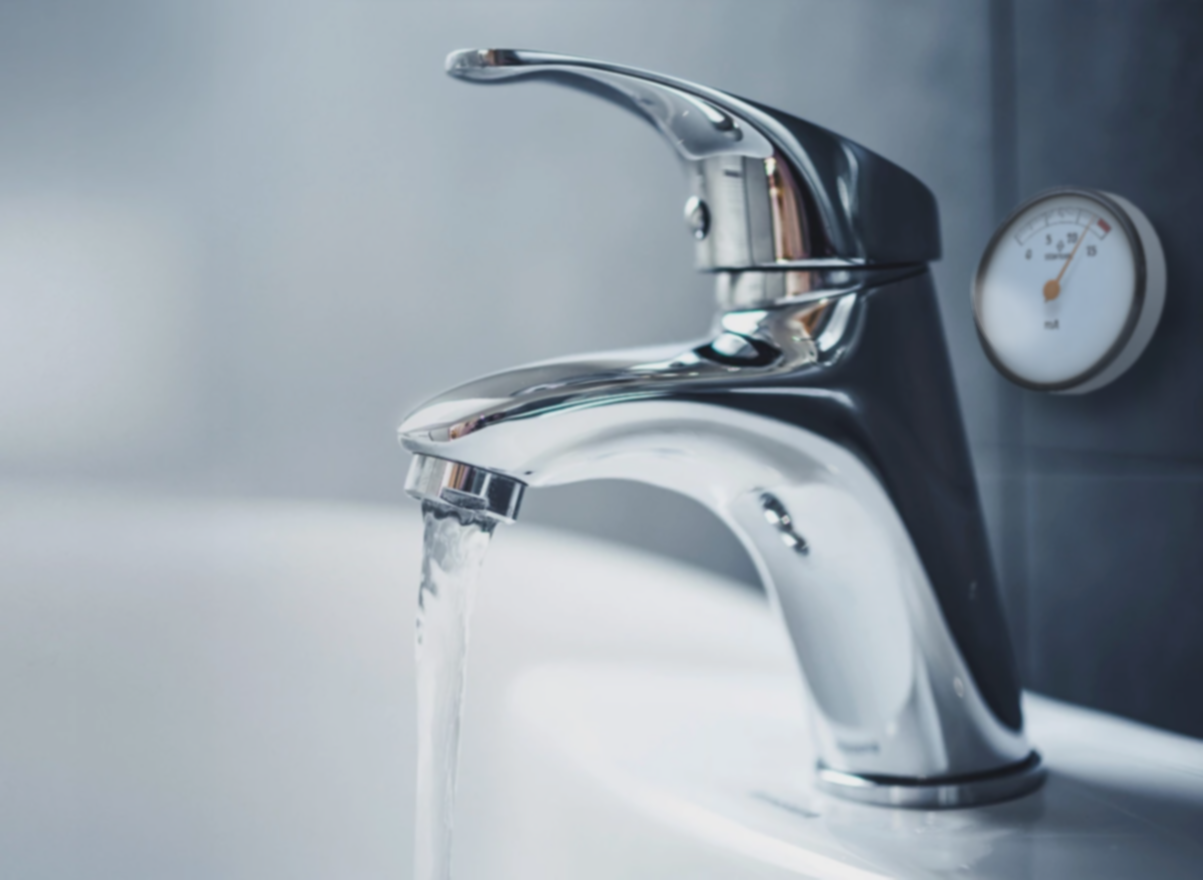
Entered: {"value": 12.5, "unit": "mA"}
